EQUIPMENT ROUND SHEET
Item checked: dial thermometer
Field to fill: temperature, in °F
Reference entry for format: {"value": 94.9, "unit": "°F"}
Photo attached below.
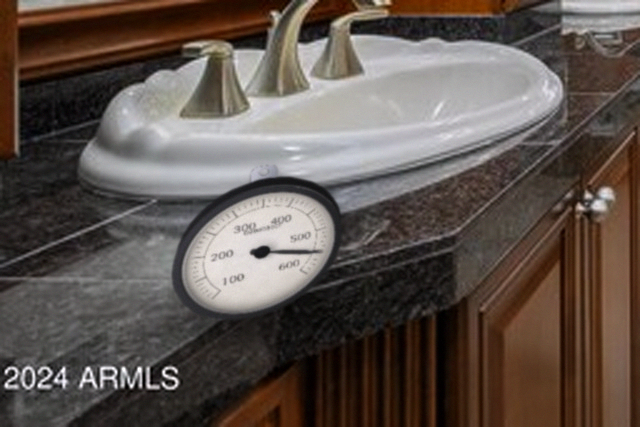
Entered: {"value": 550, "unit": "°F"}
